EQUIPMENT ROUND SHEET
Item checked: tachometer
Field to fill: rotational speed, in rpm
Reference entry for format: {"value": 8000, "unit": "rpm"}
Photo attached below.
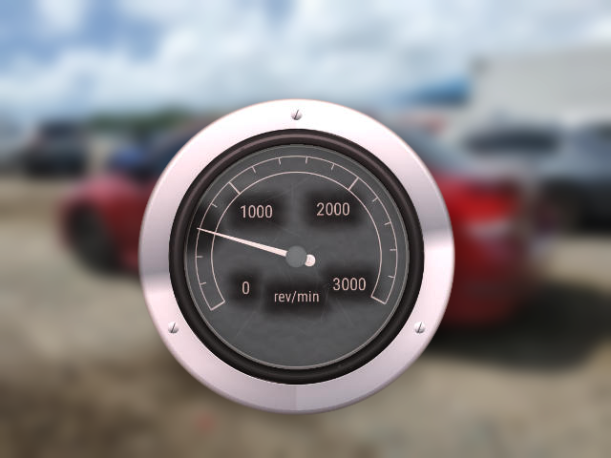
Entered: {"value": 600, "unit": "rpm"}
